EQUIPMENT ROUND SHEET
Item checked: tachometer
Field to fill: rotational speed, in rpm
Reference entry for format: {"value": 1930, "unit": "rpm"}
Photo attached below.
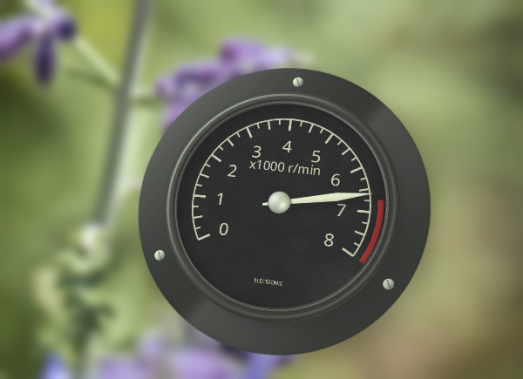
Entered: {"value": 6625, "unit": "rpm"}
